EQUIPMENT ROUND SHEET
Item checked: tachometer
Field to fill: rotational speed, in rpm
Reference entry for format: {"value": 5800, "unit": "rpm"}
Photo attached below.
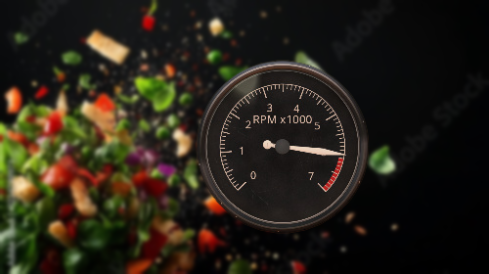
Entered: {"value": 6000, "unit": "rpm"}
